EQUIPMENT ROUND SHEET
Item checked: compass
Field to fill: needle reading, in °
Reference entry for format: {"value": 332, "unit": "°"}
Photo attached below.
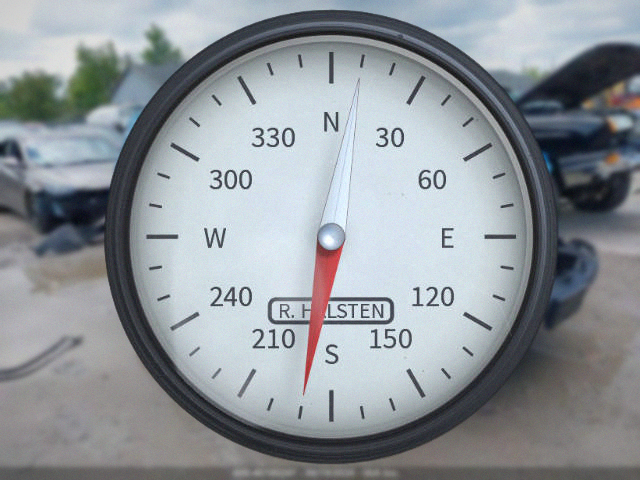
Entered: {"value": 190, "unit": "°"}
